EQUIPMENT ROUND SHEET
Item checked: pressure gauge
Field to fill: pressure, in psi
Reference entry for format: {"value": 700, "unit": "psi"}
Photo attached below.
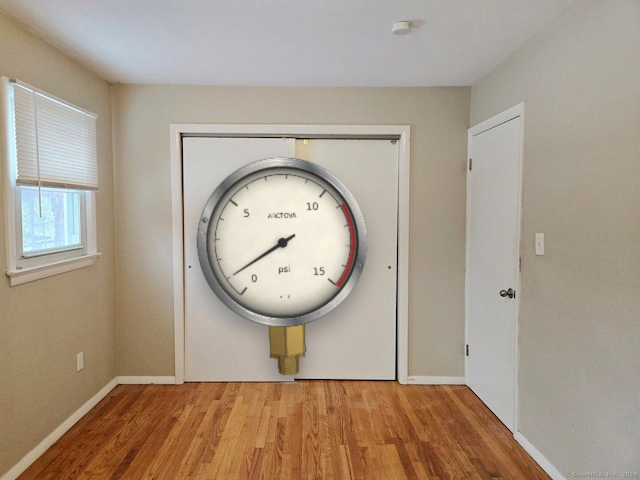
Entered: {"value": 1, "unit": "psi"}
